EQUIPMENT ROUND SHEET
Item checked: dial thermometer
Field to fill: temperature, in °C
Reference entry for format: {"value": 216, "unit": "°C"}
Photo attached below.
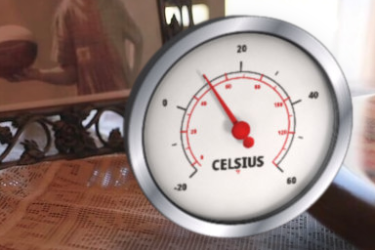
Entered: {"value": 10, "unit": "°C"}
